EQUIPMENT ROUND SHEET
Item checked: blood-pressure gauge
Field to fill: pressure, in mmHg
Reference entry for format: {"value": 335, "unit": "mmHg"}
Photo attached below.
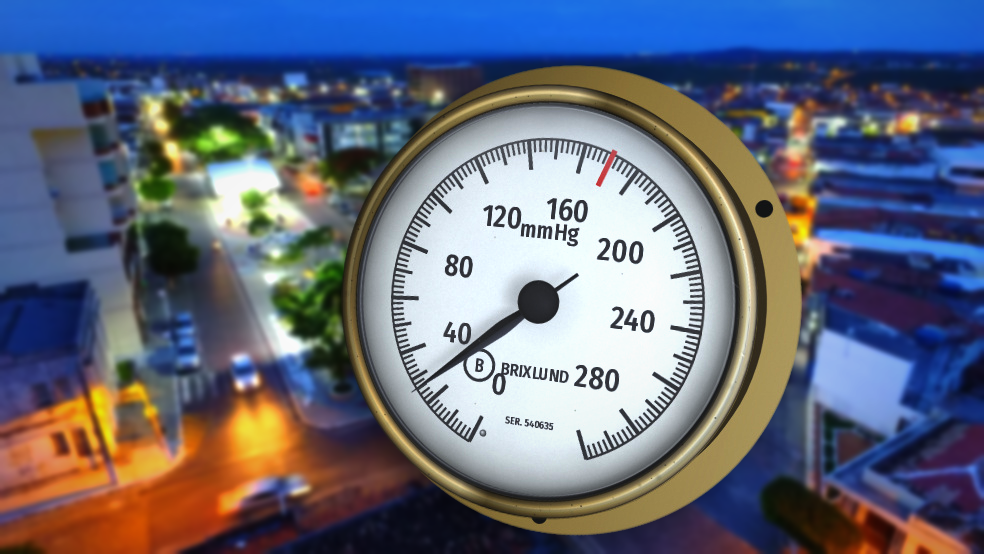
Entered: {"value": 26, "unit": "mmHg"}
